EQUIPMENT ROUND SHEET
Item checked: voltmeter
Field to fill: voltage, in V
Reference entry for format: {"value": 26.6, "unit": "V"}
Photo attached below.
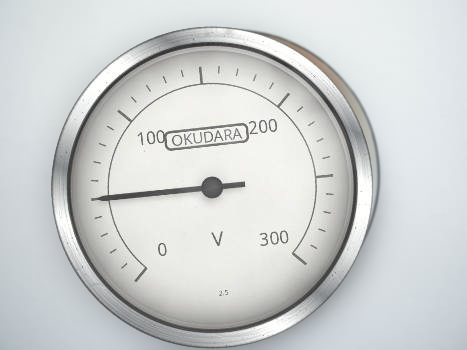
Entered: {"value": 50, "unit": "V"}
